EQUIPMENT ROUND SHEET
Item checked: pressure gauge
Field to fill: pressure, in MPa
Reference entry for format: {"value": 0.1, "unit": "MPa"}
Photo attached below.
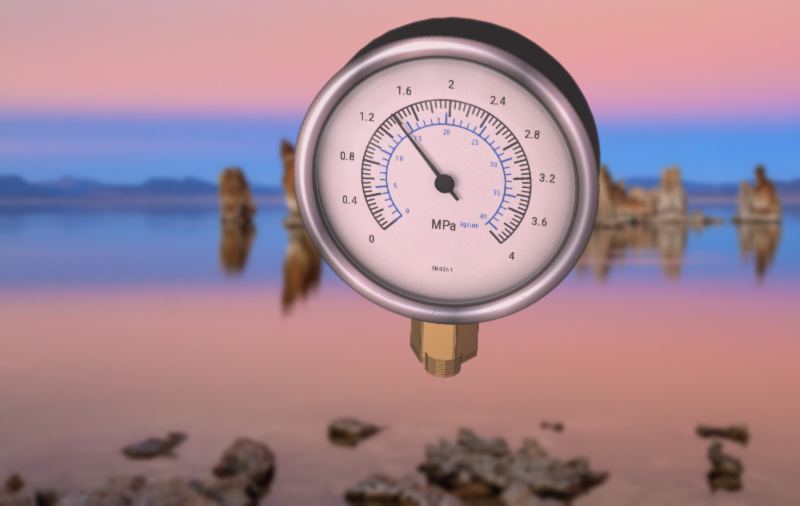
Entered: {"value": 1.4, "unit": "MPa"}
